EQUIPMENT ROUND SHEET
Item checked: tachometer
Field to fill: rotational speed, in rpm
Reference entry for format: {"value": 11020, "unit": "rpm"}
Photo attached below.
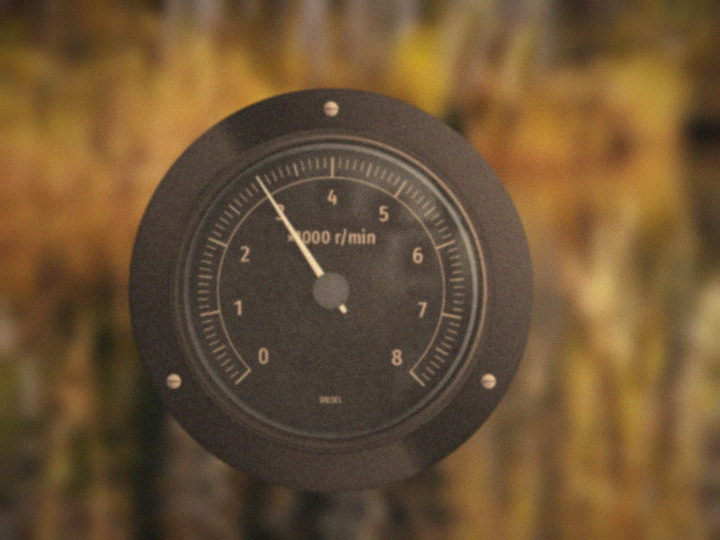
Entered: {"value": 3000, "unit": "rpm"}
